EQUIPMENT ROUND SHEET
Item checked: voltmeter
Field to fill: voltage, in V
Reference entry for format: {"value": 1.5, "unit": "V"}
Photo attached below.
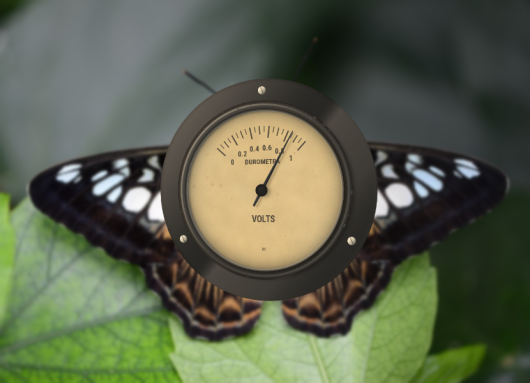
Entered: {"value": 0.85, "unit": "V"}
